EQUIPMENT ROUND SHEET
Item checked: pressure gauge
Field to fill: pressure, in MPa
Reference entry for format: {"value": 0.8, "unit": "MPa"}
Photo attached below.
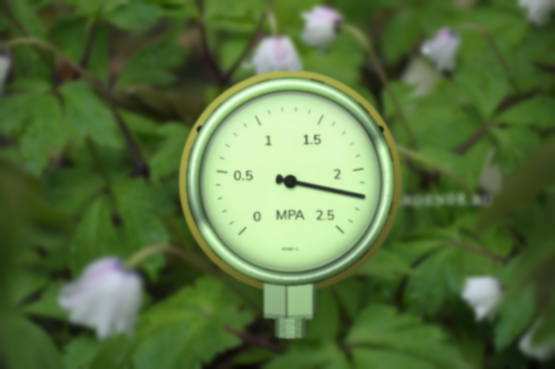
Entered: {"value": 2.2, "unit": "MPa"}
